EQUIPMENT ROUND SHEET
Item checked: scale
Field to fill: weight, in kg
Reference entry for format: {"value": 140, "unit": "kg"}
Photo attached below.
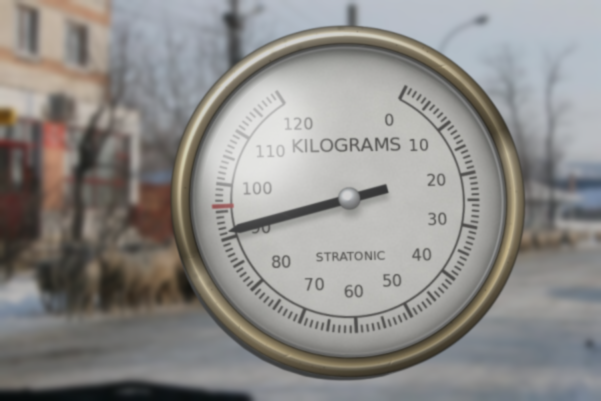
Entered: {"value": 91, "unit": "kg"}
